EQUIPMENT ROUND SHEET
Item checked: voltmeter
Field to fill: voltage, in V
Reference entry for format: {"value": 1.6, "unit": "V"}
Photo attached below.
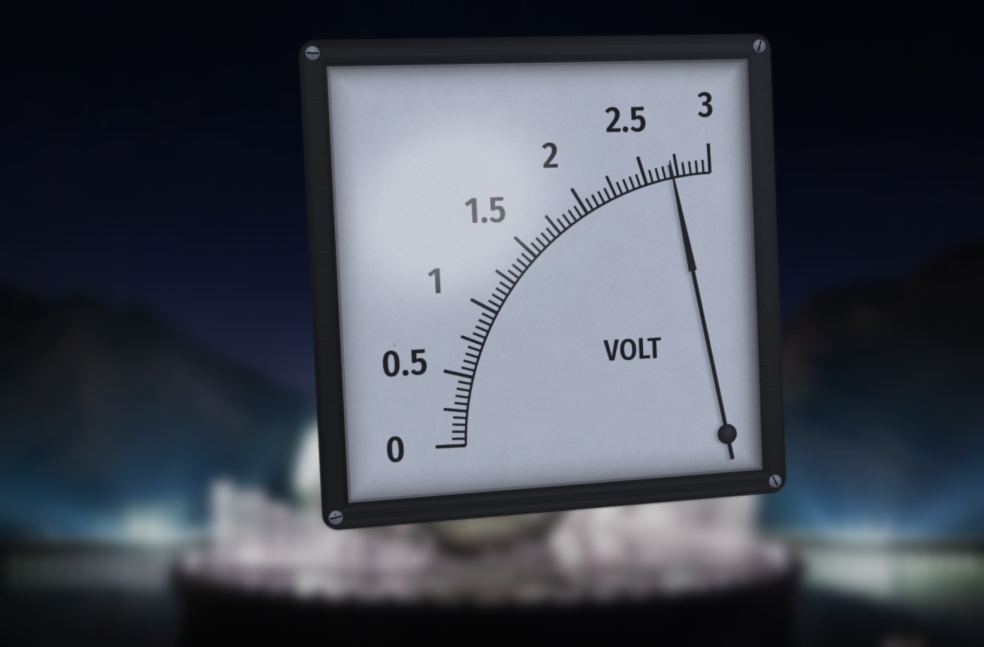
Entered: {"value": 2.7, "unit": "V"}
